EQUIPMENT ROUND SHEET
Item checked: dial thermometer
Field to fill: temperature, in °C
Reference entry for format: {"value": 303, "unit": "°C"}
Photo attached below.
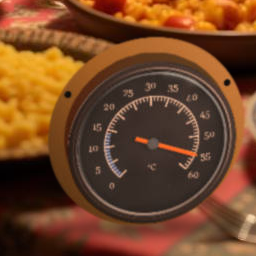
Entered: {"value": 55, "unit": "°C"}
